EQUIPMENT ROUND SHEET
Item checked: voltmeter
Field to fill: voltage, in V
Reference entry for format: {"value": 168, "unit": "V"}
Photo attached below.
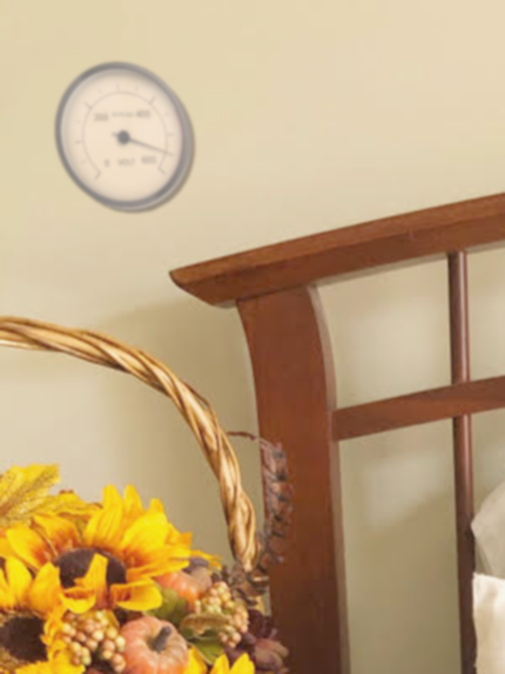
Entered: {"value": 550, "unit": "V"}
